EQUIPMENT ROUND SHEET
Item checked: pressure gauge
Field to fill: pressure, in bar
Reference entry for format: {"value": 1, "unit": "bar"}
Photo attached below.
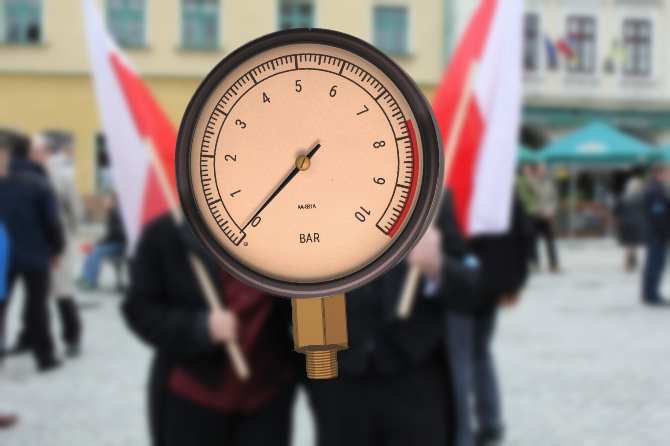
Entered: {"value": 0.1, "unit": "bar"}
